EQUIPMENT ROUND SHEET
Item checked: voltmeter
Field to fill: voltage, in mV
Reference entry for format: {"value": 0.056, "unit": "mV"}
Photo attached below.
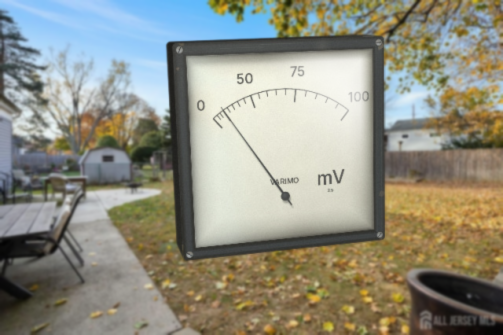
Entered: {"value": 25, "unit": "mV"}
